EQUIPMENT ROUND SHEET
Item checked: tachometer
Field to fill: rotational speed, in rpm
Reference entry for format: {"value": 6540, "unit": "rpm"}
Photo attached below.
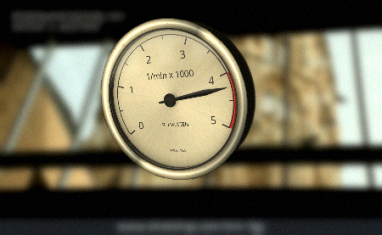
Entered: {"value": 4250, "unit": "rpm"}
